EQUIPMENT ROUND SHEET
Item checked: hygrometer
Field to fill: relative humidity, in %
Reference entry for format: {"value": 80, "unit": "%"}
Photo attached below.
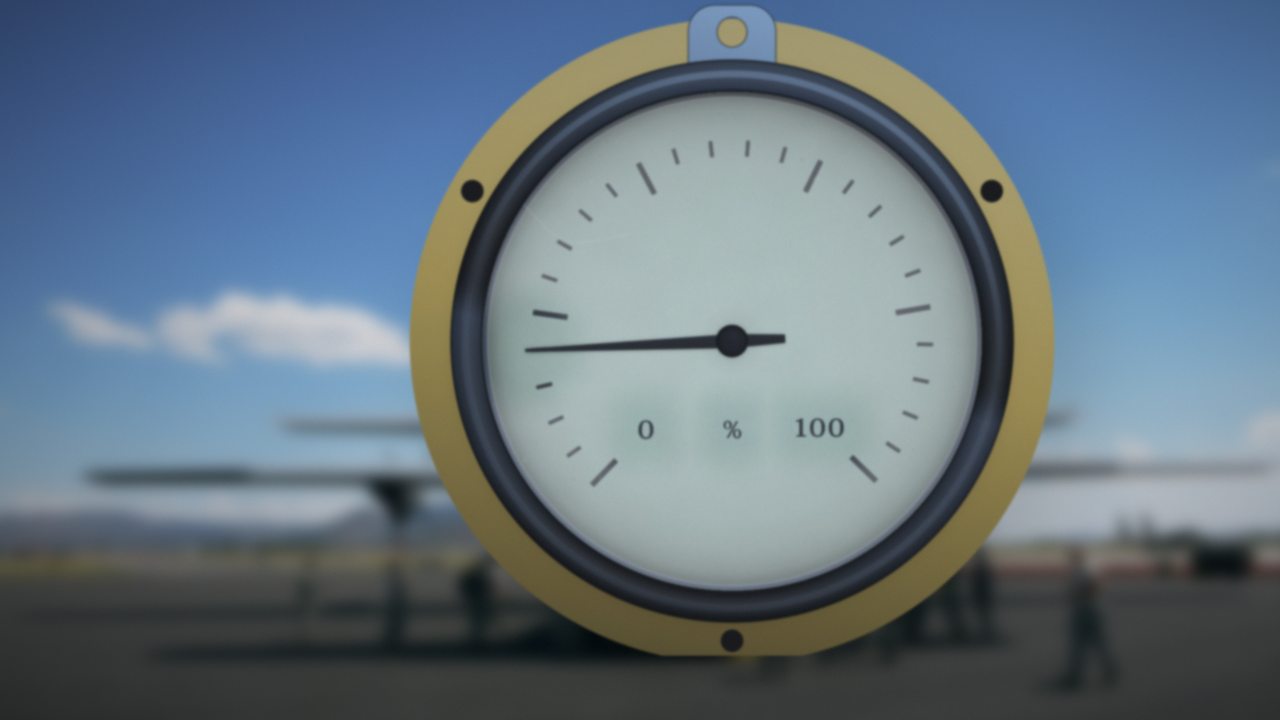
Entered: {"value": 16, "unit": "%"}
